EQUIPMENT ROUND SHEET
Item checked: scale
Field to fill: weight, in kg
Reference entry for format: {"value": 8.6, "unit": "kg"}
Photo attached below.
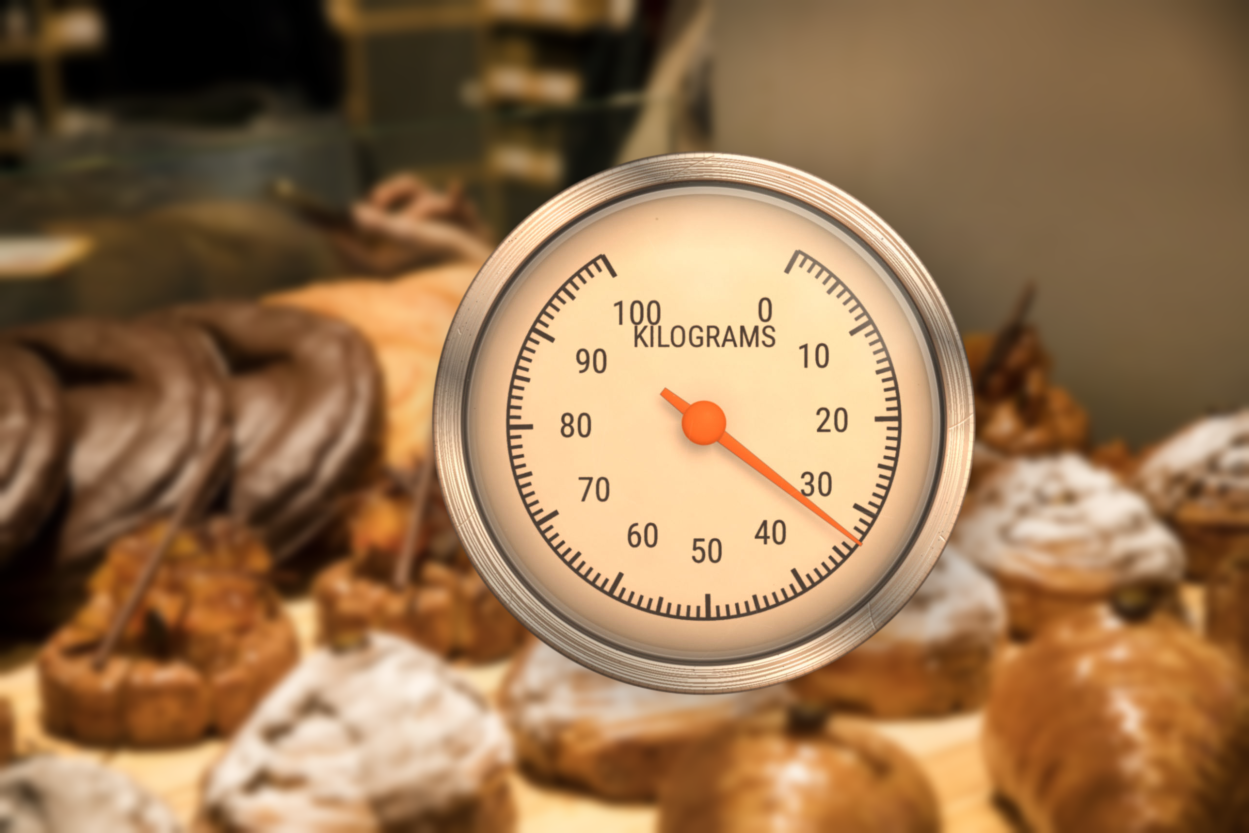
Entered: {"value": 33, "unit": "kg"}
